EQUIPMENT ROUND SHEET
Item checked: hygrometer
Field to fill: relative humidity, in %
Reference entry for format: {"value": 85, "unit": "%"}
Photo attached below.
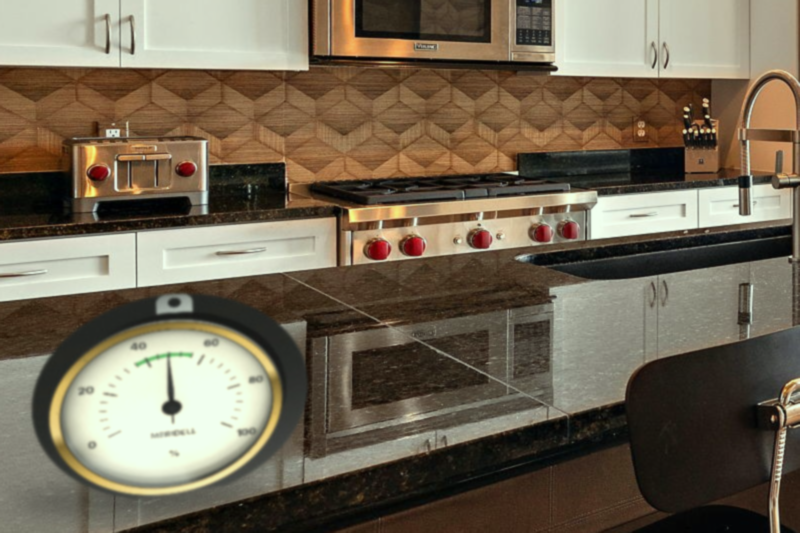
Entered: {"value": 48, "unit": "%"}
